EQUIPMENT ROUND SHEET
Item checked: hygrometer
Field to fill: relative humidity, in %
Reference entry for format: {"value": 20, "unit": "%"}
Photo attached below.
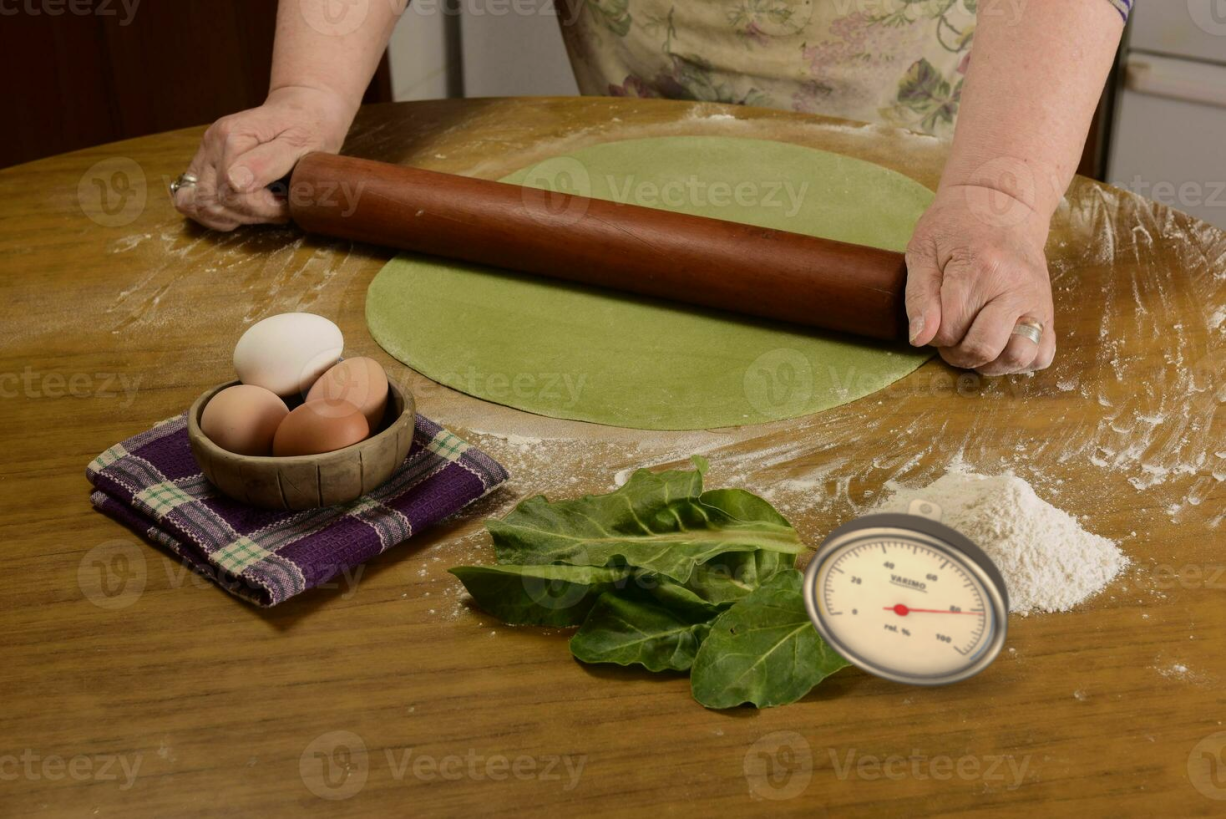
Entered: {"value": 80, "unit": "%"}
